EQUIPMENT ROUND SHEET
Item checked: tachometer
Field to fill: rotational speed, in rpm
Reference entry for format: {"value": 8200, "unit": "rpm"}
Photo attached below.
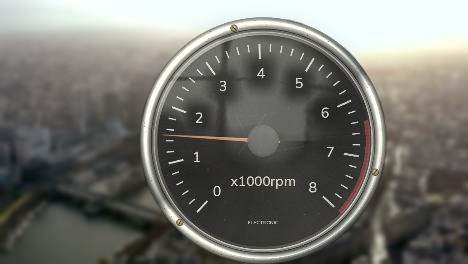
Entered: {"value": 1500, "unit": "rpm"}
